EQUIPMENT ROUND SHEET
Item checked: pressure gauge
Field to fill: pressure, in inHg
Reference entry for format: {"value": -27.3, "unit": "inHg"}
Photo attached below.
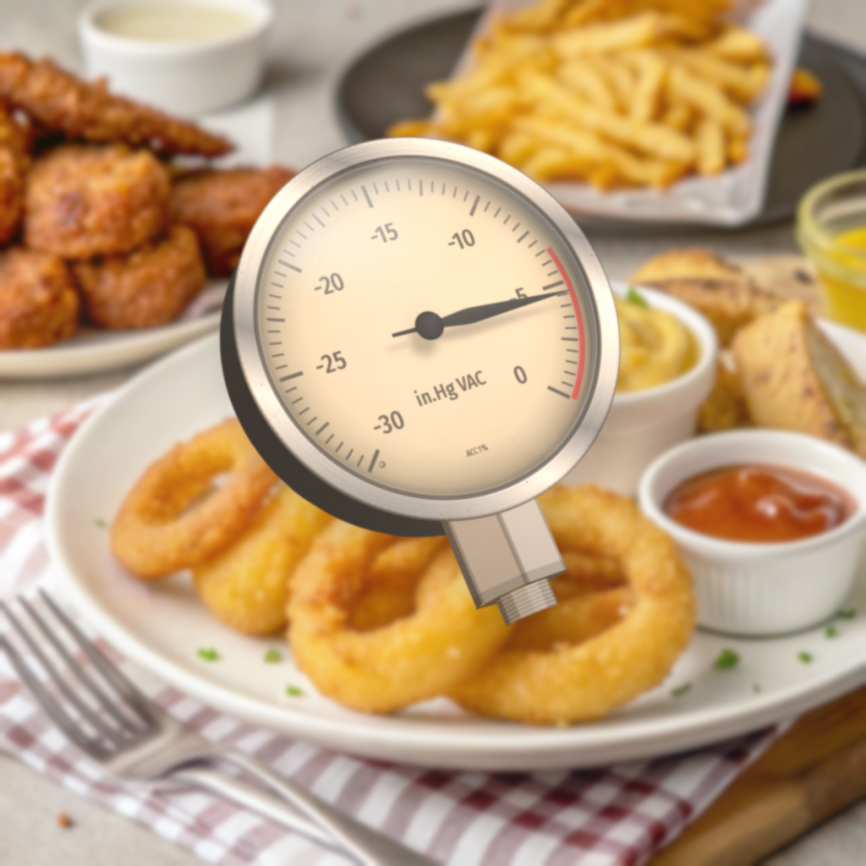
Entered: {"value": -4.5, "unit": "inHg"}
